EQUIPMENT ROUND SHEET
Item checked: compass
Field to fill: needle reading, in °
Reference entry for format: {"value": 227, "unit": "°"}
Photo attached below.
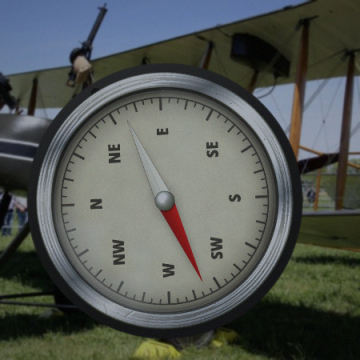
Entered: {"value": 247.5, "unit": "°"}
